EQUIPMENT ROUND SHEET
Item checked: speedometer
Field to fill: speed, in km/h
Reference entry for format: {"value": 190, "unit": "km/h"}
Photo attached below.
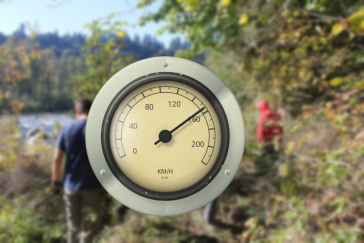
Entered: {"value": 155, "unit": "km/h"}
